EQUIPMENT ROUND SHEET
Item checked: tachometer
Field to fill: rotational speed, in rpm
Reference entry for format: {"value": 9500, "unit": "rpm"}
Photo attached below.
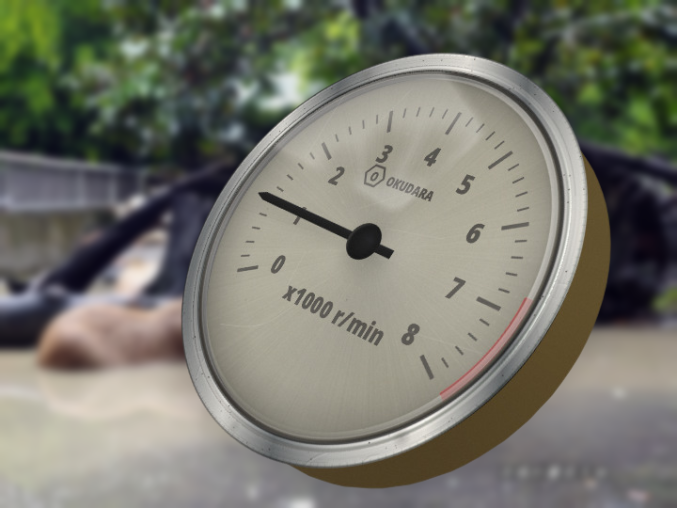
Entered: {"value": 1000, "unit": "rpm"}
